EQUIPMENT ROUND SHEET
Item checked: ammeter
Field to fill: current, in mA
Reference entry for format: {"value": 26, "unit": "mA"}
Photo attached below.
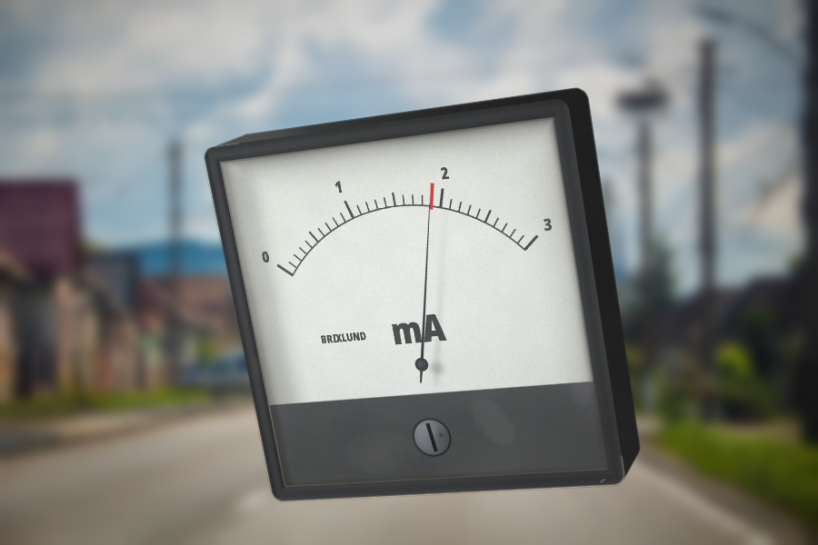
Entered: {"value": 1.9, "unit": "mA"}
